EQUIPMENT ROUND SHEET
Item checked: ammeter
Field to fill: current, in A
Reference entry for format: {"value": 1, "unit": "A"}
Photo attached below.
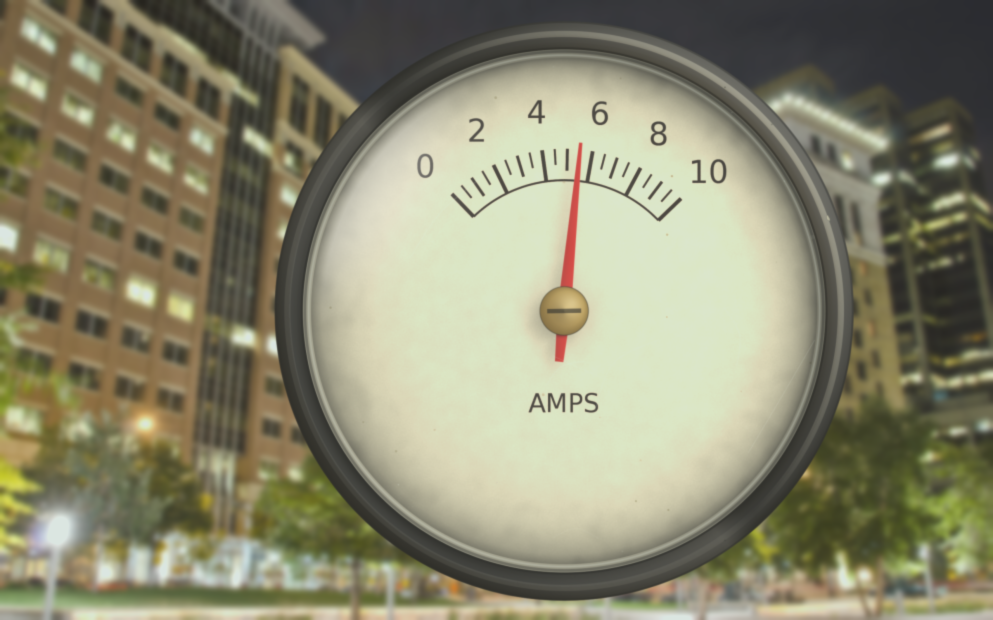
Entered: {"value": 5.5, "unit": "A"}
